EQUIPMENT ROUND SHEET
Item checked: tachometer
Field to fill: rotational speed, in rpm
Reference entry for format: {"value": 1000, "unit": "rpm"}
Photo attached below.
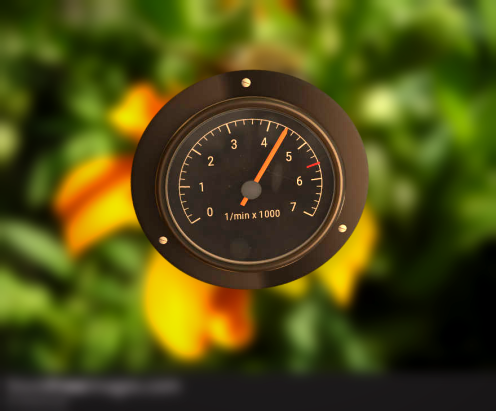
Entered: {"value": 4400, "unit": "rpm"}
